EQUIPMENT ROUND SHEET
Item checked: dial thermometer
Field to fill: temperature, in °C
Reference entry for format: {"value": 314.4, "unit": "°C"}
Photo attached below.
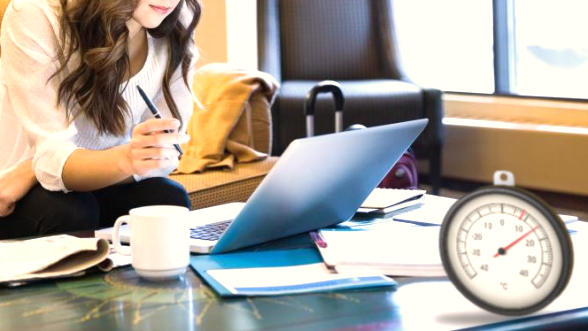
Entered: {"value": 15, "unit": "°C"}
